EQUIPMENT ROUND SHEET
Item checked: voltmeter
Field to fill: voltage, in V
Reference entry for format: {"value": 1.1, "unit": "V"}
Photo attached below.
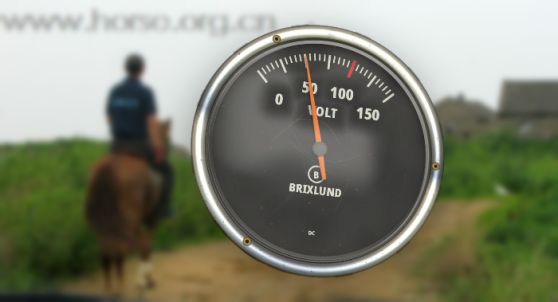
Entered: {"value": 50, "unit": "V"}
